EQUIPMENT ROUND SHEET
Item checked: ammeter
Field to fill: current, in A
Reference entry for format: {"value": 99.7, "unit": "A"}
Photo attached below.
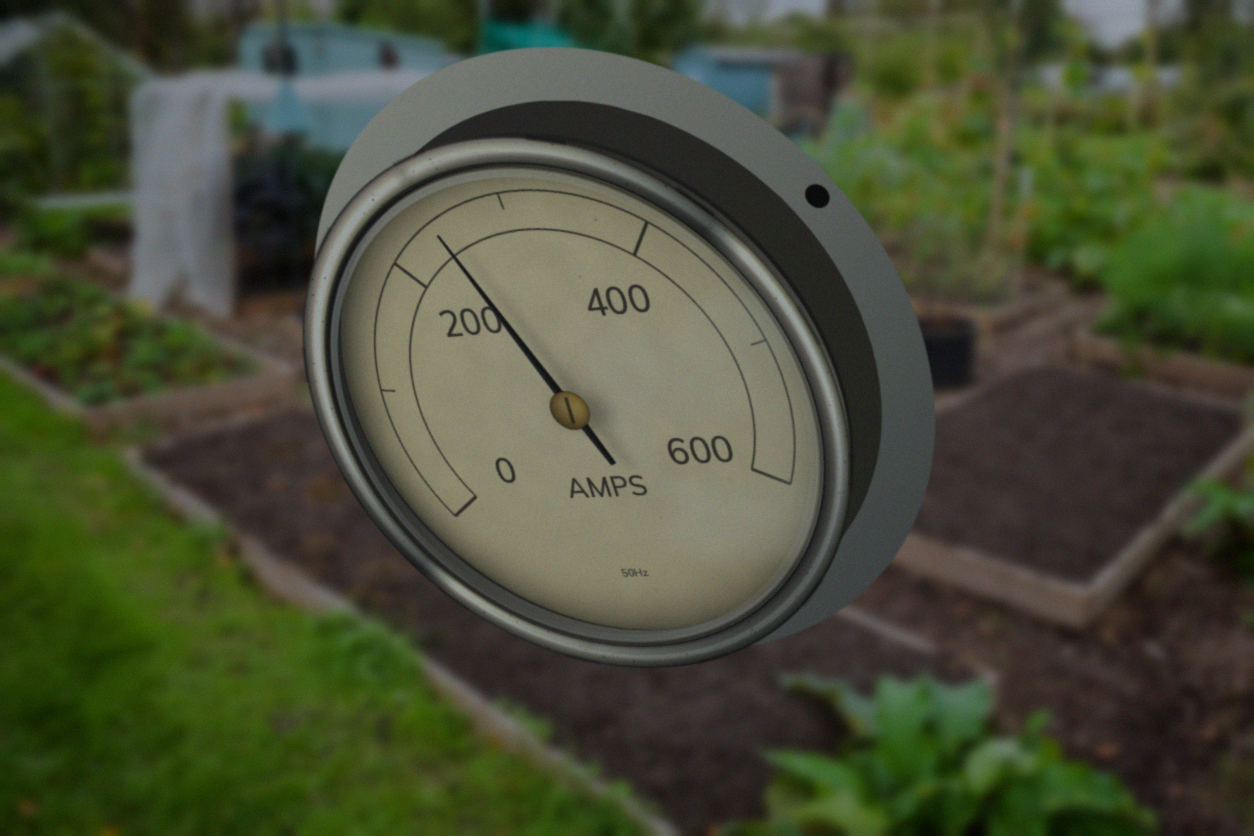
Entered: {"value": 250, "unit": "A"}
